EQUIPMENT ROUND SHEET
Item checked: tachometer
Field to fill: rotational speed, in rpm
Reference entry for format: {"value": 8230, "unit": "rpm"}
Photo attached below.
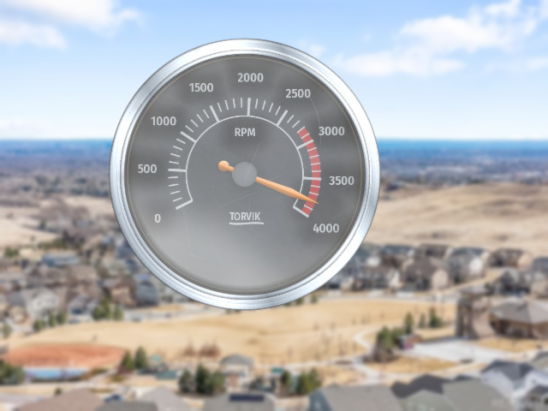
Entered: {"value": 3800, "unit": "rpm"}
